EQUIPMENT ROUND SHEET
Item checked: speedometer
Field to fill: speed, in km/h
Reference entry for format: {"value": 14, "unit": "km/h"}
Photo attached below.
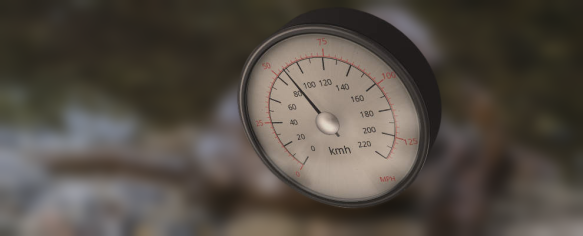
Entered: {"value": 90, "unit": "km/h"}
